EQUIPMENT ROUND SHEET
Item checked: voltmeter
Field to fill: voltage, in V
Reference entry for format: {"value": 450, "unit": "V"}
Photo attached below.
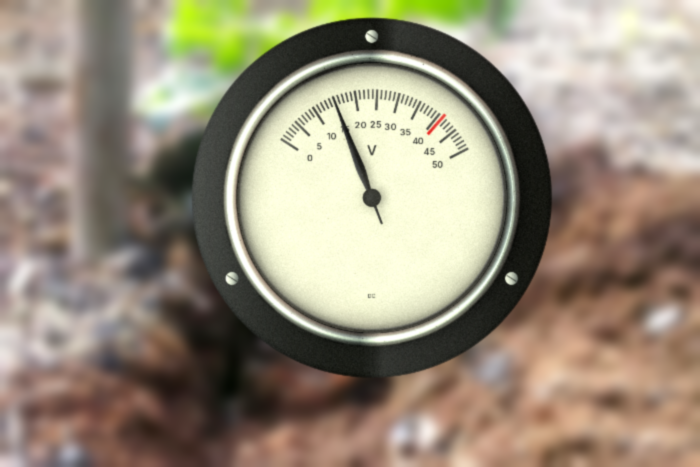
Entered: {"value": 15, "unit": "V"}
